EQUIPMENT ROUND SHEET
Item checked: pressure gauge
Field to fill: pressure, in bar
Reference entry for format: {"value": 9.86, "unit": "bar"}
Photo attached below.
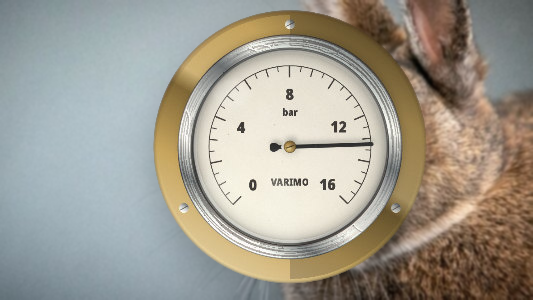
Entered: {"value": 13.25, "unit": "bar"}
